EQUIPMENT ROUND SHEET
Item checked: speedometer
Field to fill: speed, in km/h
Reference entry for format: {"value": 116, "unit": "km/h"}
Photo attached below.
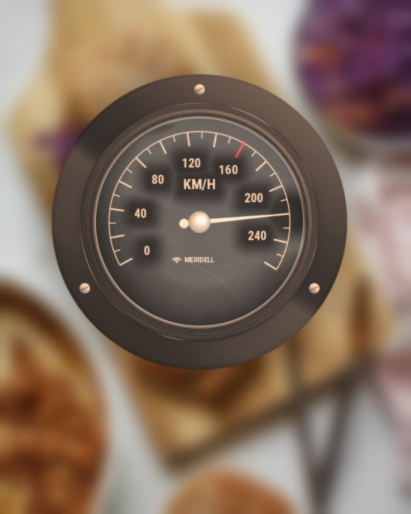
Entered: {"value": 220, "unit": "km/h"}
